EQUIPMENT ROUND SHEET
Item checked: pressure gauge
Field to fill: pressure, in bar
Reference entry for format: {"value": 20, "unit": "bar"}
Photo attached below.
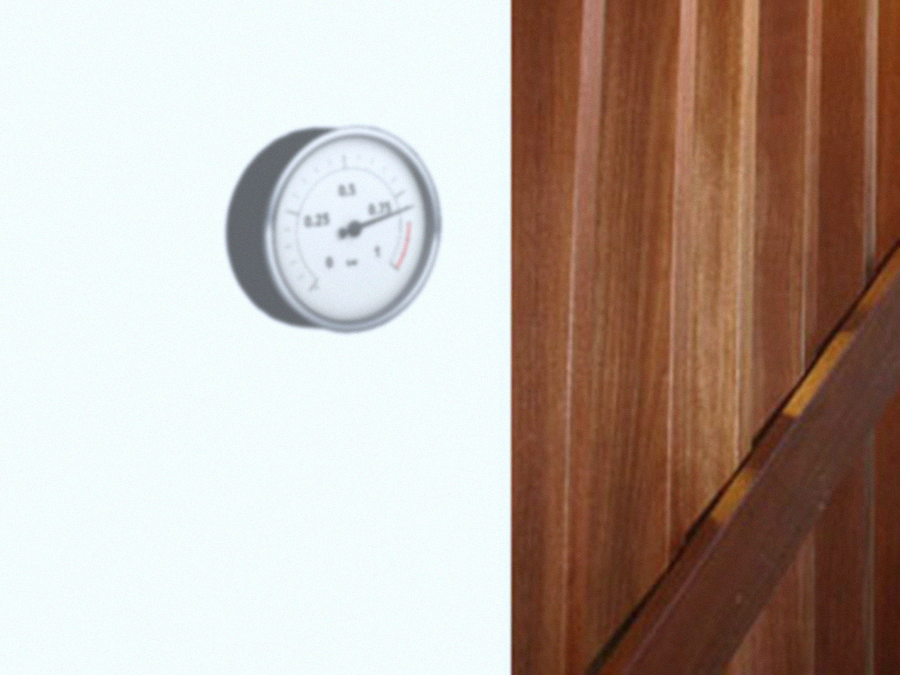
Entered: {"value": 0.8, "unit": "bar"}
